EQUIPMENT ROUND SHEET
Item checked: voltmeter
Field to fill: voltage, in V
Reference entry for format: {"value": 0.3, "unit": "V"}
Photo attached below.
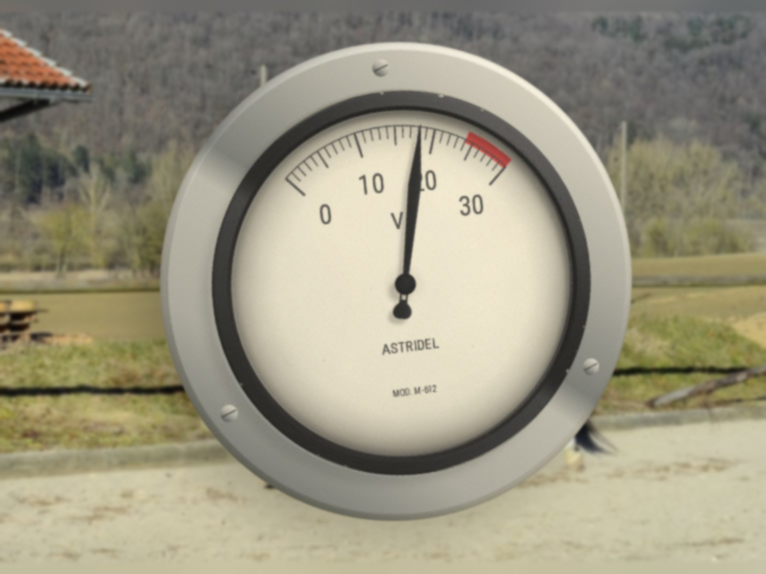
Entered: {"value": 18, "unit": "V"}
